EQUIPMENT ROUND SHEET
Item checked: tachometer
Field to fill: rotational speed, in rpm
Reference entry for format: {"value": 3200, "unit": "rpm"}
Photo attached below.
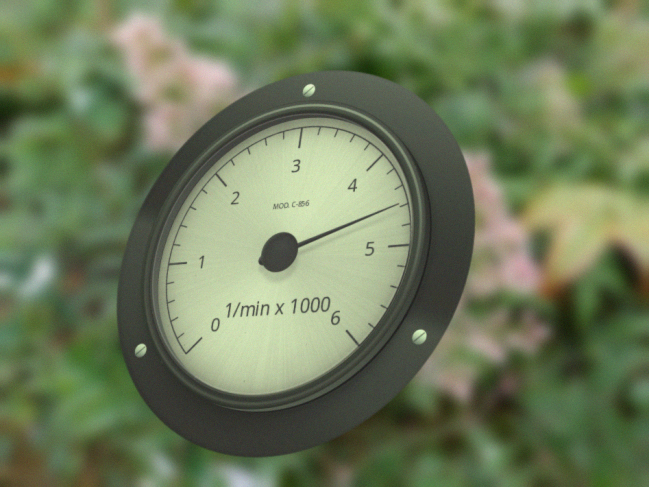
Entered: {"value": 4600, "unit": "rpm"}
